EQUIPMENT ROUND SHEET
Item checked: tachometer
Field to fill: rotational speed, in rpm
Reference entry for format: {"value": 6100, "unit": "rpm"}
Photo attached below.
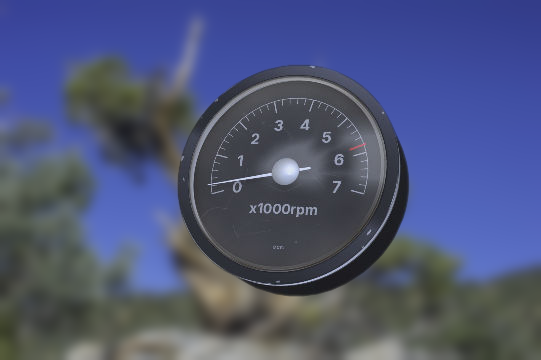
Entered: {"value": 200, "unit": "rpm"}
